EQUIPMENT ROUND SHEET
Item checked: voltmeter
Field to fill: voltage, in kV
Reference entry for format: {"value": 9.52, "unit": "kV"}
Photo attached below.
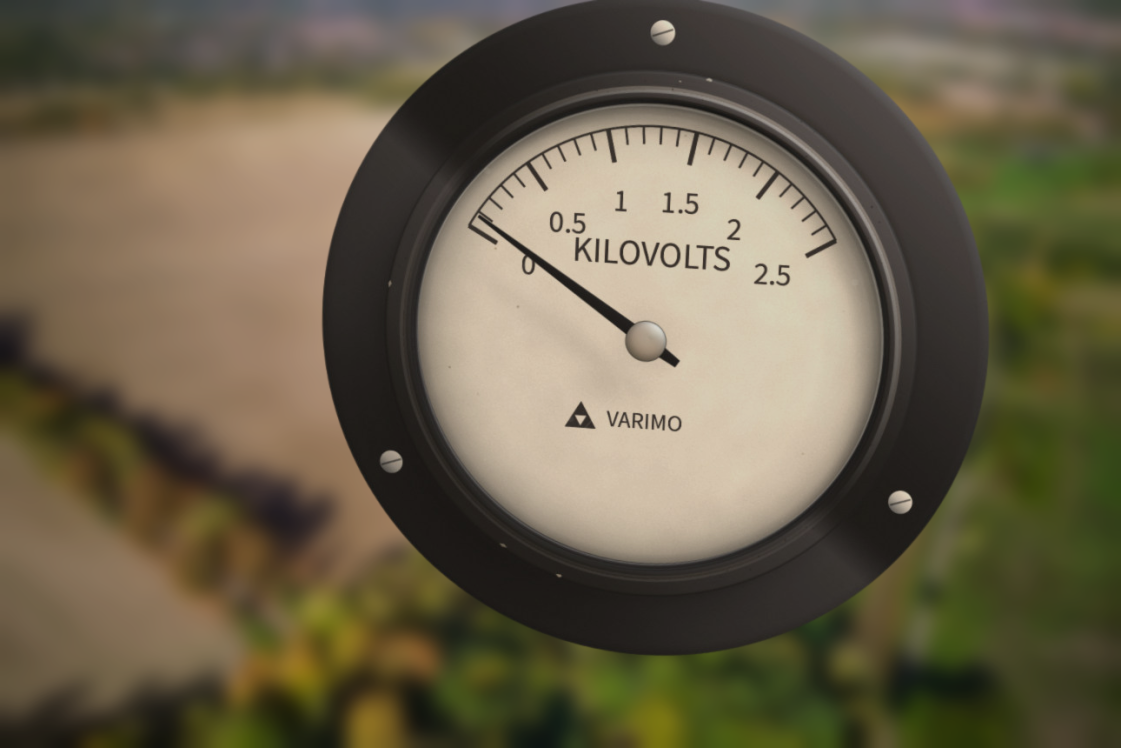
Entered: {"value": 0.1, "unit": "kV"}
